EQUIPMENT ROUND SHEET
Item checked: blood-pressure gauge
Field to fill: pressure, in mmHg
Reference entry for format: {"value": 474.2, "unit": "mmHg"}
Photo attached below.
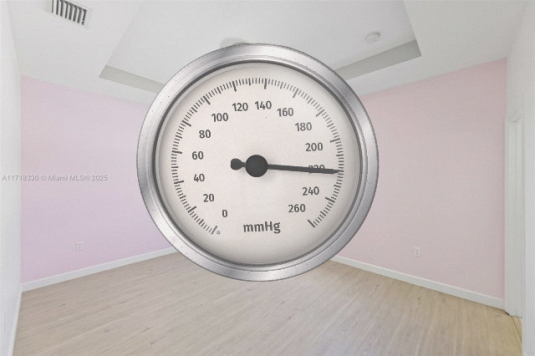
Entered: {"value": 220, "unit": "mmHg"}
